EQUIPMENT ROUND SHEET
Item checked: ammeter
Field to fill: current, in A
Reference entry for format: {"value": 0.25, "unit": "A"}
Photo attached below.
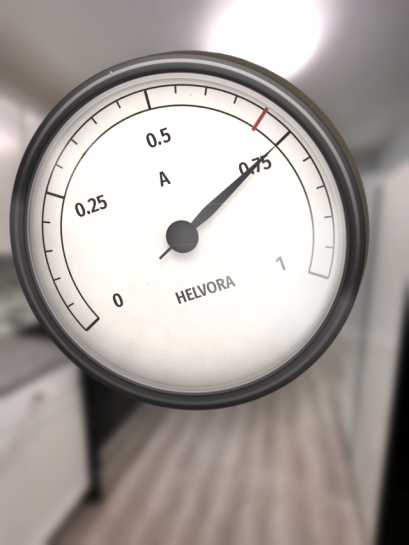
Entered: {"value": 0.75, "unit": "A"}
